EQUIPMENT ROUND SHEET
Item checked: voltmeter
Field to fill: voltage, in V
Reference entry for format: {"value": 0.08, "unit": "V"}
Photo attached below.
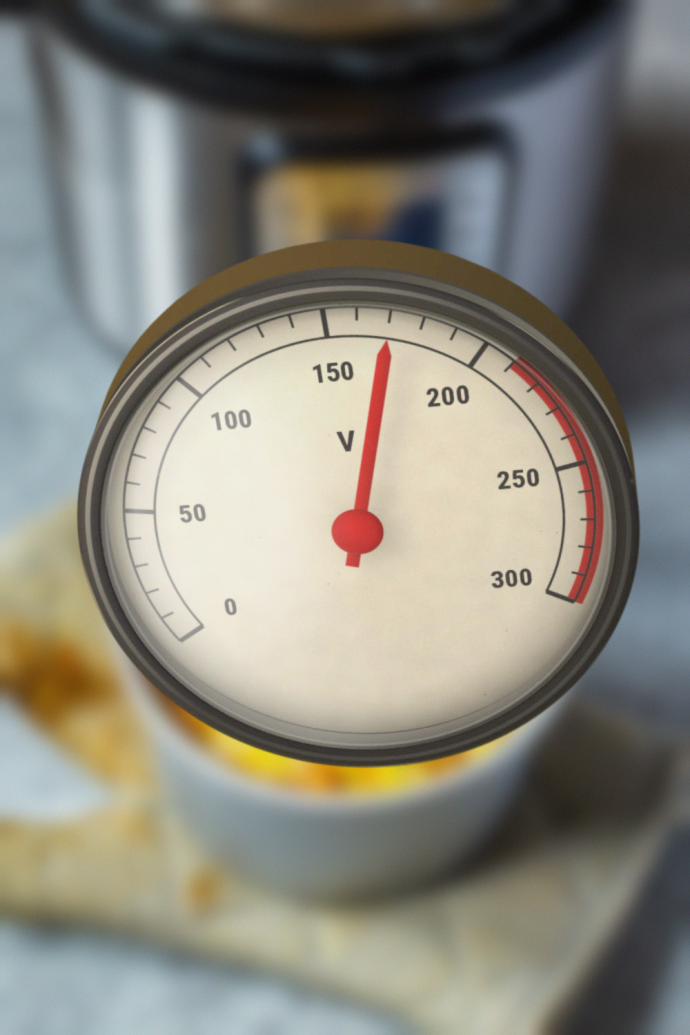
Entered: {"value": 170, "unit": "V"}
